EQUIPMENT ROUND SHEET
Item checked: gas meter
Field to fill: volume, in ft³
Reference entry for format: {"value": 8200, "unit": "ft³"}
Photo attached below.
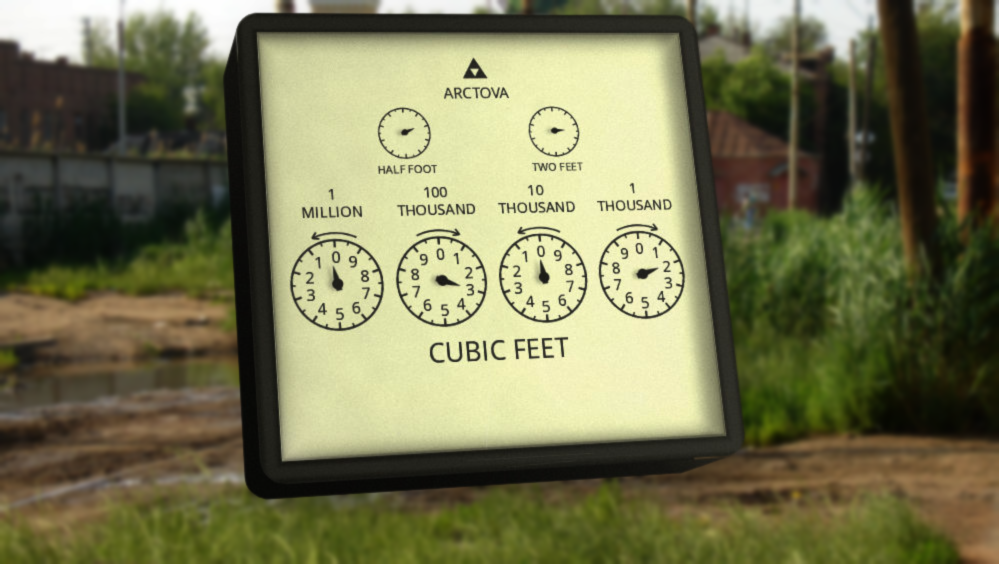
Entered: {"value": 30200, "unit": "ft³"}
